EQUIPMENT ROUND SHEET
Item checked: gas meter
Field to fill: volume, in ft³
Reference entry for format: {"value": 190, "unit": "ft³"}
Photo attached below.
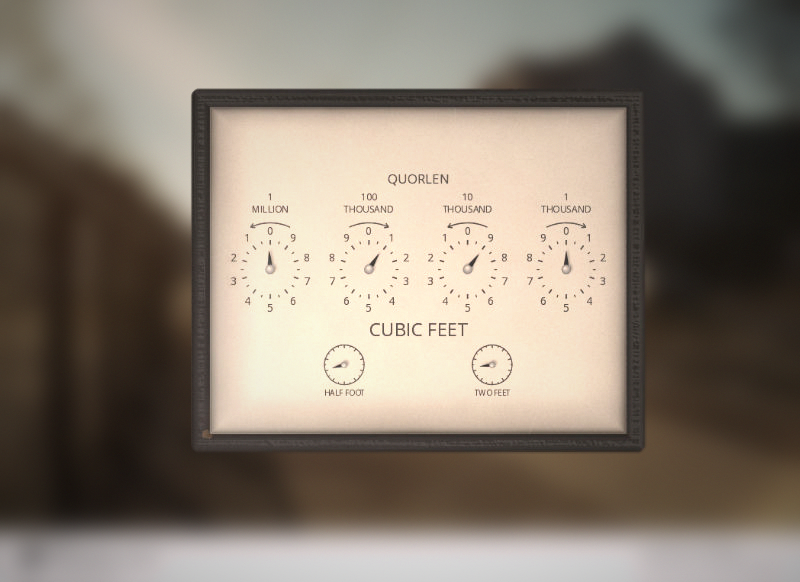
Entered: {"value": 9000, "unit": "ft³"}
